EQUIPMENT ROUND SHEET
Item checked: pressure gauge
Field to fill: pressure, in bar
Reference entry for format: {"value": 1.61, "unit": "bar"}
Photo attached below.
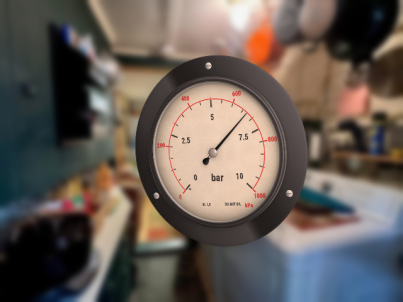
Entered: {"value": 6.75, "unit": "bar"}
